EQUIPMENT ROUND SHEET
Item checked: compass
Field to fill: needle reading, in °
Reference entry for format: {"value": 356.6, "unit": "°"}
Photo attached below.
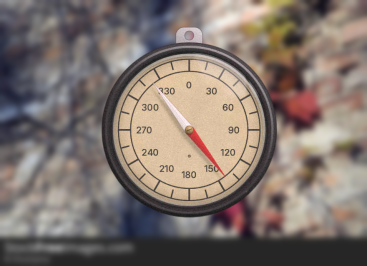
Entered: {"value": 142.5, "unit": "°"}
